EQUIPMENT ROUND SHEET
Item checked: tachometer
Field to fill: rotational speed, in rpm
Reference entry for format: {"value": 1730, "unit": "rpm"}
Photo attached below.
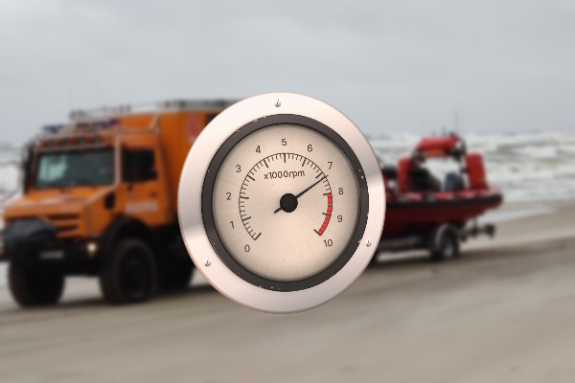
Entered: {"value": 7200, "unit": "rpm"}
